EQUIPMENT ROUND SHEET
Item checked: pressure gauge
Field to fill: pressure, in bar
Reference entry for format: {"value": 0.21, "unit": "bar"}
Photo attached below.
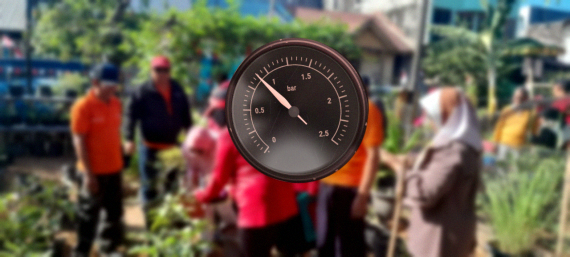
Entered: {"value": 0.9, "unit": "bar"}
